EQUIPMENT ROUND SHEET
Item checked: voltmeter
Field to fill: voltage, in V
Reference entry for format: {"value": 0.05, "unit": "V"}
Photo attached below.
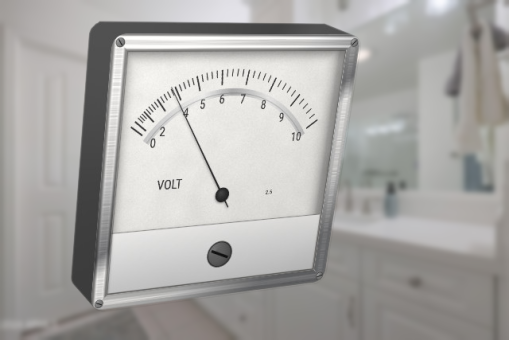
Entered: {"value": 3.8, "unit": "V"}
